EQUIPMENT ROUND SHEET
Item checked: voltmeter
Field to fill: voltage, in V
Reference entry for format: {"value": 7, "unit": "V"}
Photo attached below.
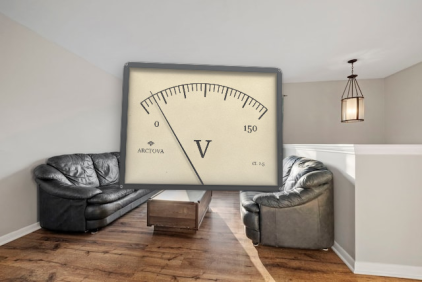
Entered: {"value": 15, "unit": "V"}
